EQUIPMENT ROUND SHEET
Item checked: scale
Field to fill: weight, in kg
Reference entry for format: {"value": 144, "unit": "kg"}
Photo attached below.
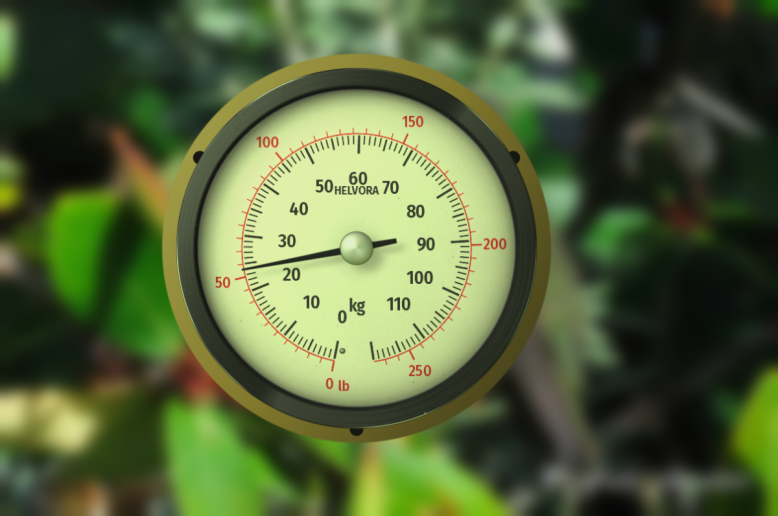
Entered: {"value": 24, "unit": "kg"}
